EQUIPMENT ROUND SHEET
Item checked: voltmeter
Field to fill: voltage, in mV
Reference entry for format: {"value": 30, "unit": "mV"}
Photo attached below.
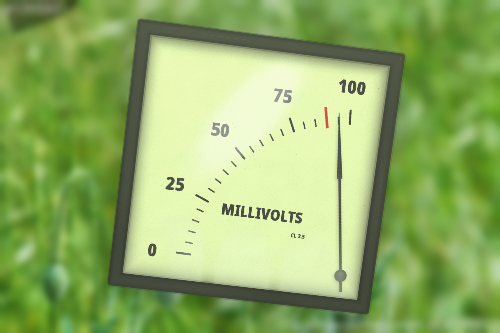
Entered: {"value": 95, "unit": "mV"}
